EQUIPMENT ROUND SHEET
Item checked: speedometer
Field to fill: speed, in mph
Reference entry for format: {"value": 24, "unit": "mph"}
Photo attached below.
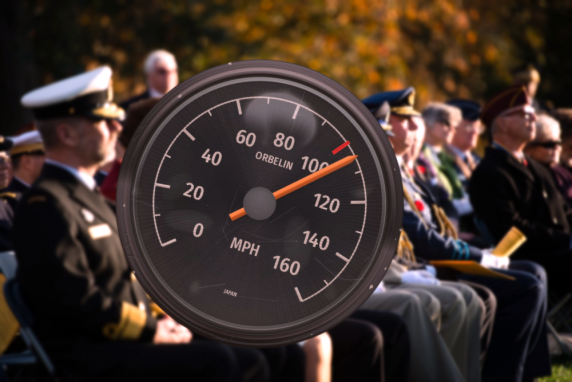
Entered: {"value": 105, "unit": "mph"}
